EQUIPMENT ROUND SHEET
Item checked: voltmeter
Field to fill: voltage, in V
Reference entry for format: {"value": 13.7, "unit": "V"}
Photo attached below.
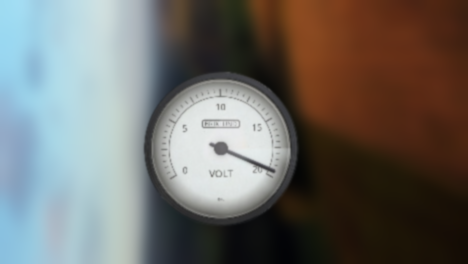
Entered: {"value": 19.5, "unit": "V"}
